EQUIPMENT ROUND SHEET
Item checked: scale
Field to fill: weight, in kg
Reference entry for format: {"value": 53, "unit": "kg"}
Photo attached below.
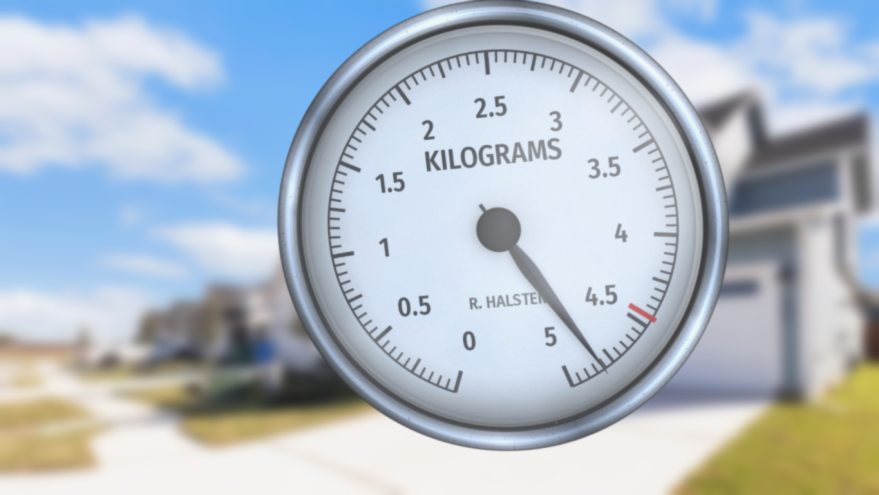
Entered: {"value": 4.8, "unit": "kg"}
